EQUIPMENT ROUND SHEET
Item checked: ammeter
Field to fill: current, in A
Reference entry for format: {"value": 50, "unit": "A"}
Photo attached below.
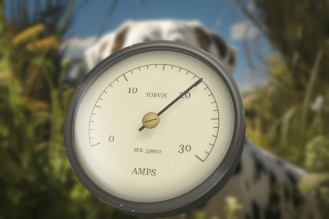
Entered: {"value": 20, "unit": "A"}
